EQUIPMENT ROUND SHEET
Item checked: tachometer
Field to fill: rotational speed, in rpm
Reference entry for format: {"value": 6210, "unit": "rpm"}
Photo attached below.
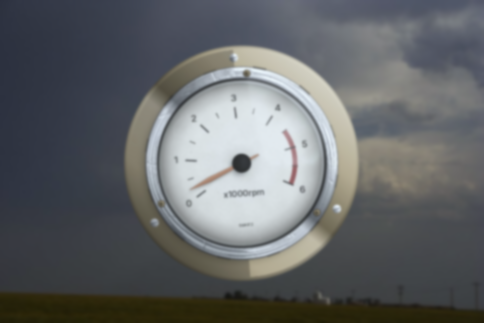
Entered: {"value": 250, "unit": "rpm"}
